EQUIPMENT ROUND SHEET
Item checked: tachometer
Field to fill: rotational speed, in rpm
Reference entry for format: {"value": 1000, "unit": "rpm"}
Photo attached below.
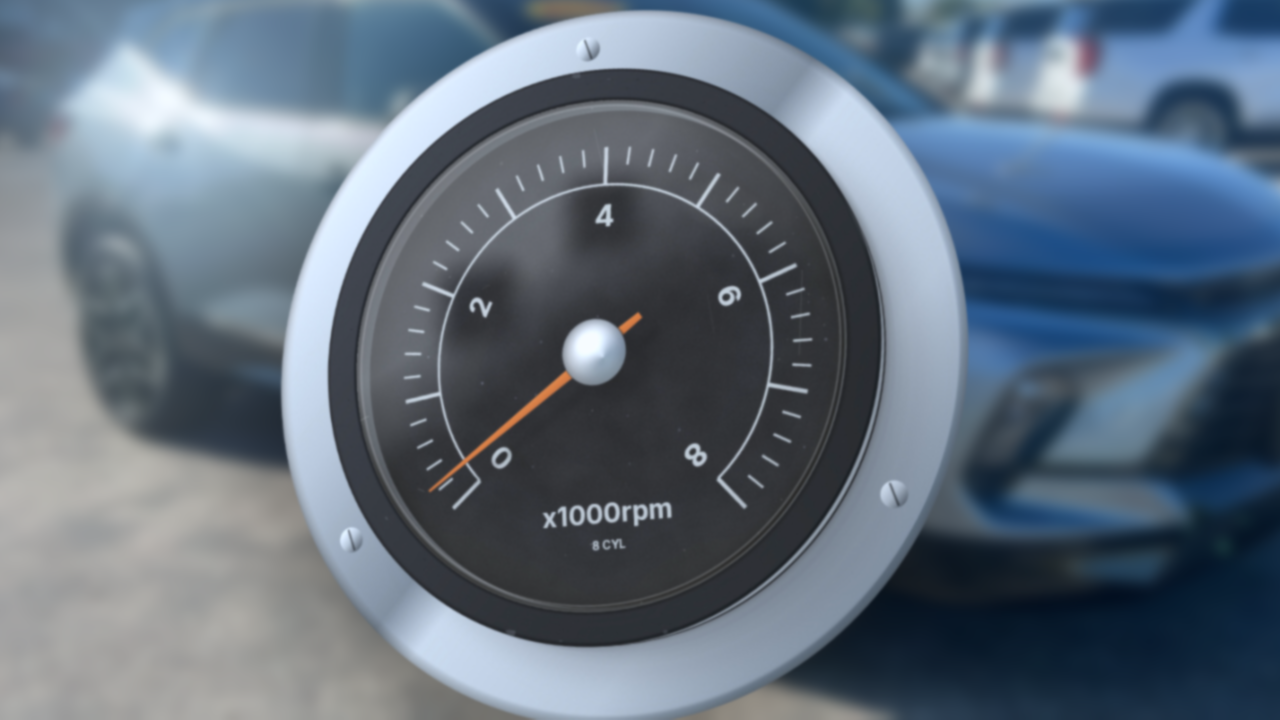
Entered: {"value": 200, "unit": "rpm"}
